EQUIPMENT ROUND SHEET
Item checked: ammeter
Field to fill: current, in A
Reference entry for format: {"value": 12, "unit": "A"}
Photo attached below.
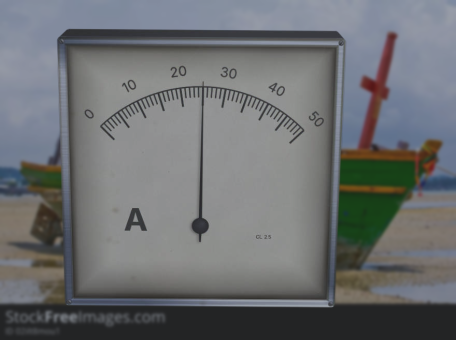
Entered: {"value": 25, "unit": "A"}
